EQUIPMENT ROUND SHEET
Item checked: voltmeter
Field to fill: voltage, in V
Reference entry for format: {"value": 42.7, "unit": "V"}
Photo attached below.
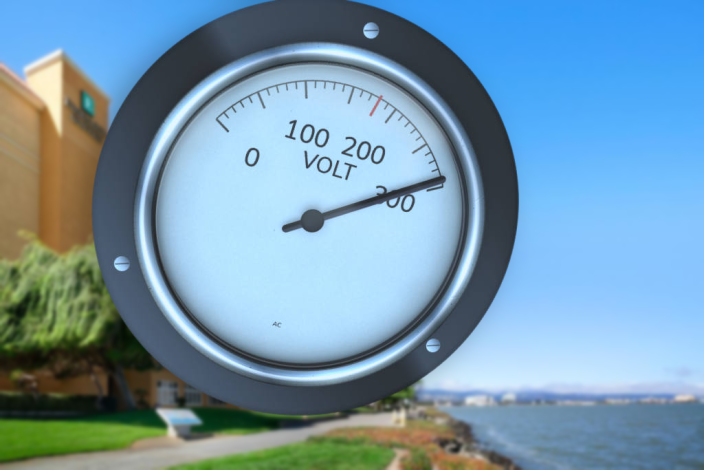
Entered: {"value": 290, "unit": "V"}
